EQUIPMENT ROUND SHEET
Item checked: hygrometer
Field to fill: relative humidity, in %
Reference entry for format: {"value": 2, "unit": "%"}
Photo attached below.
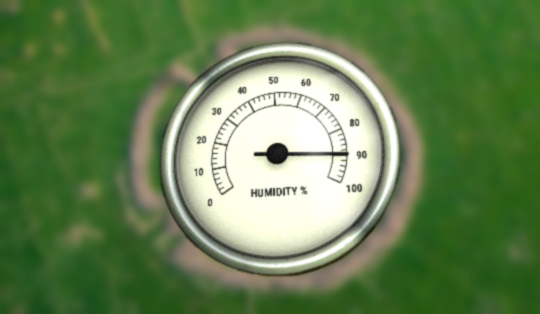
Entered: {"value": 90, "unit": "%"}
